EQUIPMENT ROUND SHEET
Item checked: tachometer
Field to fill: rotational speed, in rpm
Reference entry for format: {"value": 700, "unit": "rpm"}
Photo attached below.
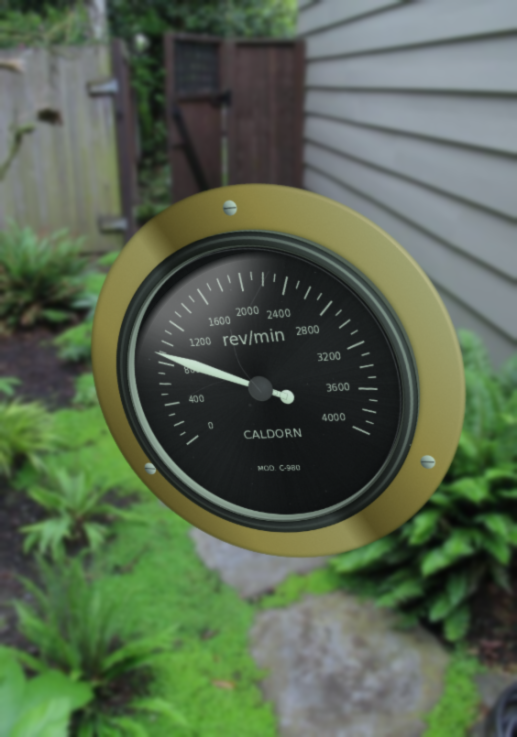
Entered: {"value": 900, "unit": "rpm"}
